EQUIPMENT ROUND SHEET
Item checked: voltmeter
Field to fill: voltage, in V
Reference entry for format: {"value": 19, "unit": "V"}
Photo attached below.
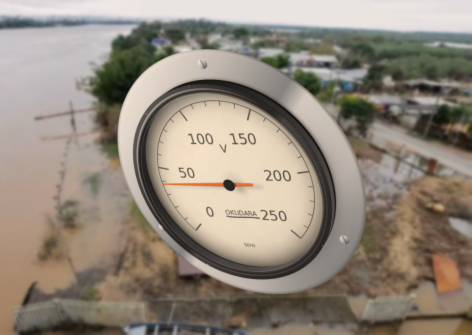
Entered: {"value": 40, "unit": "V"}
